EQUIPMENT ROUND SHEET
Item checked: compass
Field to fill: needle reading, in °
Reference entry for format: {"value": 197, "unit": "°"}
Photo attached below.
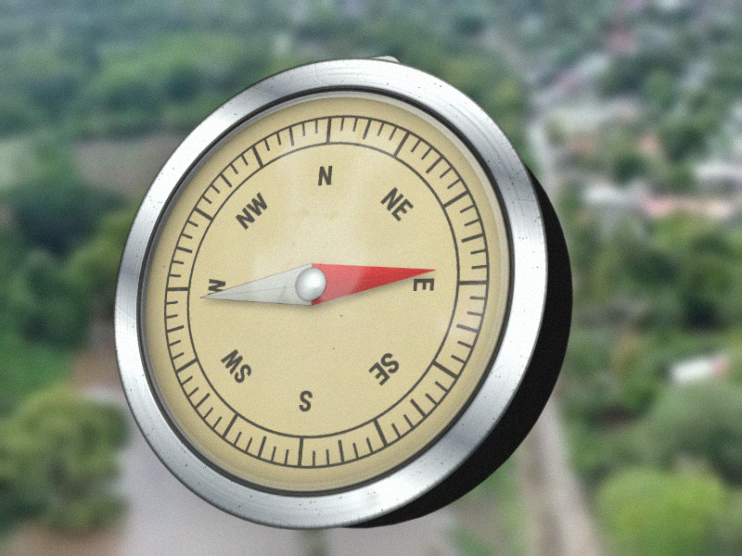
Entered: {"value": 85, "unit": "°"}
